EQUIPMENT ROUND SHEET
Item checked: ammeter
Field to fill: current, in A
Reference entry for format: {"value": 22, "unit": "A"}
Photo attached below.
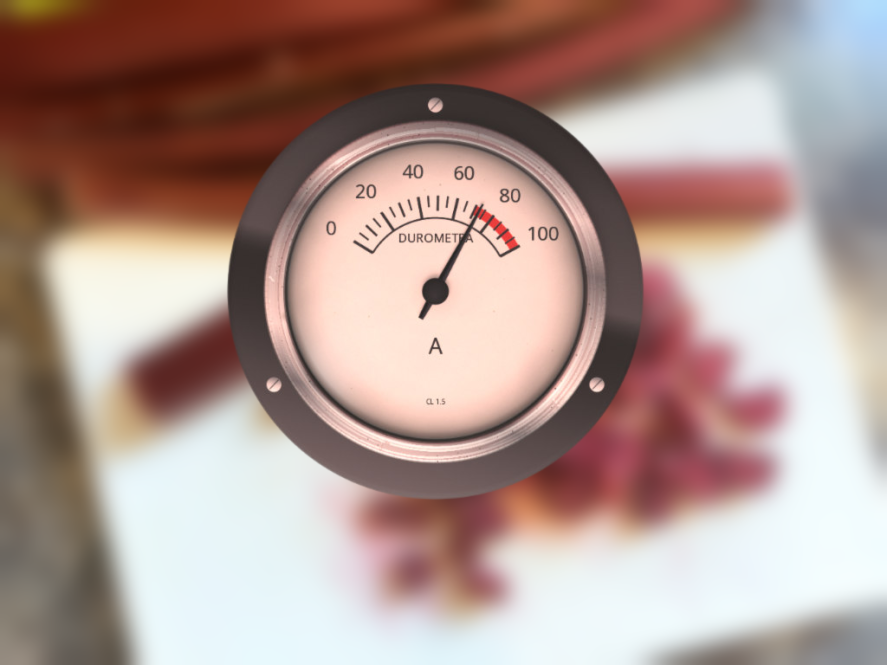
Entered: {"value": 72.5, "unit": "A"}
